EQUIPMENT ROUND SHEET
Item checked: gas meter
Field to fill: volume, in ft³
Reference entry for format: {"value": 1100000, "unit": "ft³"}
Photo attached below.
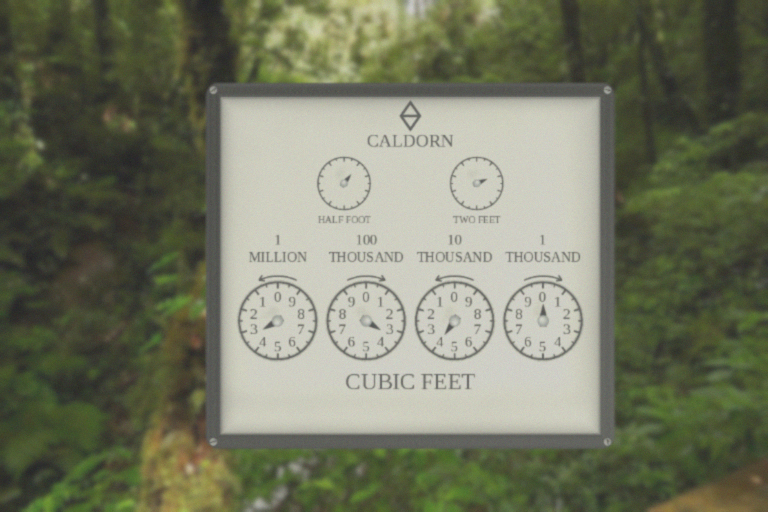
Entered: {"value": 334000, "unit": "ft³"}
